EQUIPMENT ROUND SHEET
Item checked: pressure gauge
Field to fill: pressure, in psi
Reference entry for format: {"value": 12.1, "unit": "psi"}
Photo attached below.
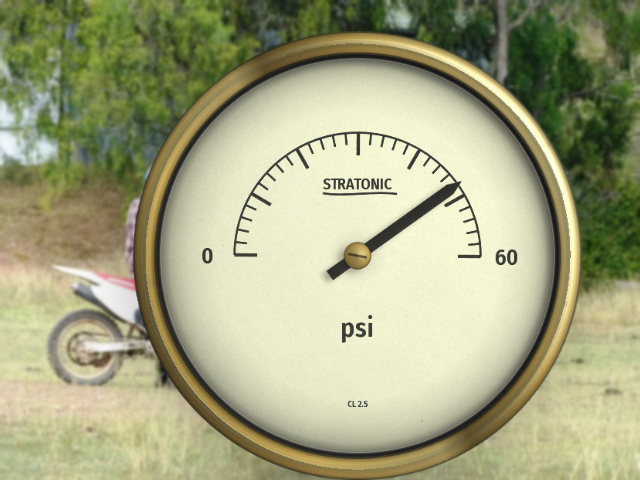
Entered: {"value": 48, "unit": "psi"}
